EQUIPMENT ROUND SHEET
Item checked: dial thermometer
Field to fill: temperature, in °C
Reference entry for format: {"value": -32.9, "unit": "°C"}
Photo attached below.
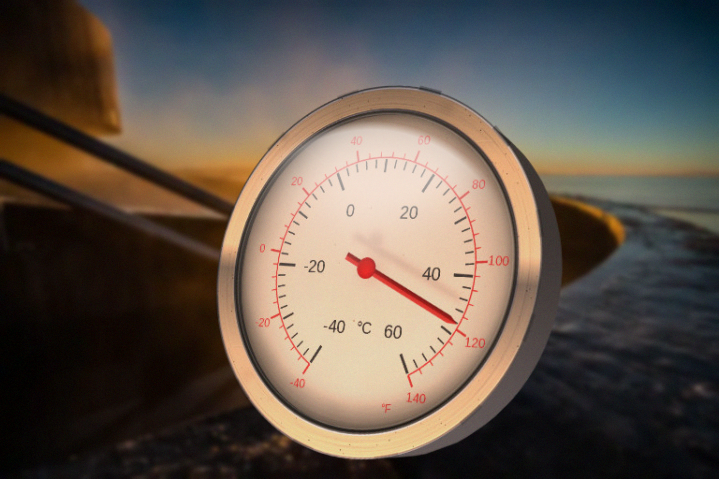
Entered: {"value": 48, "unit": "°C"}
